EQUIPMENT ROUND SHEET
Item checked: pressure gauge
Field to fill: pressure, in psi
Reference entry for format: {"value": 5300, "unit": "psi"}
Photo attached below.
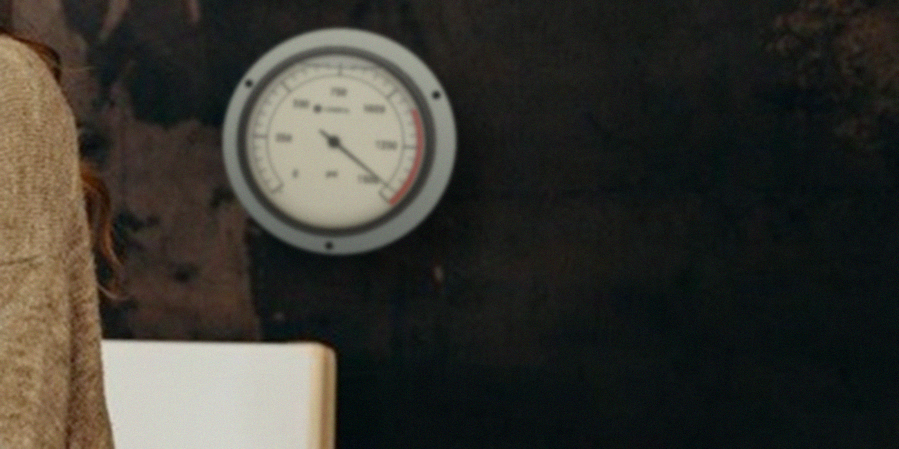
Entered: {"value": 1450, "unit": "psi"}
